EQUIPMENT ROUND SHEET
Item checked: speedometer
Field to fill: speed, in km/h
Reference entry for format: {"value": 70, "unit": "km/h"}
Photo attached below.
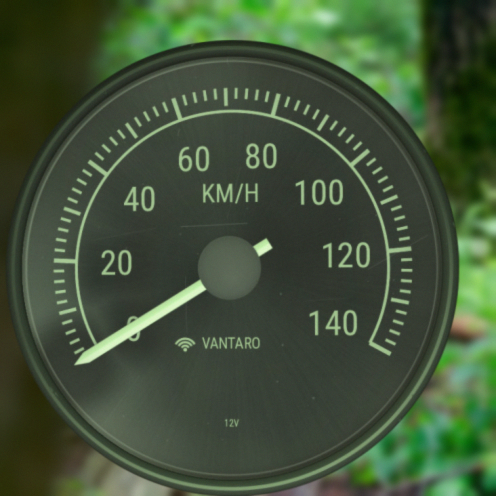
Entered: {"value": 0, "unit": "km/h"}
